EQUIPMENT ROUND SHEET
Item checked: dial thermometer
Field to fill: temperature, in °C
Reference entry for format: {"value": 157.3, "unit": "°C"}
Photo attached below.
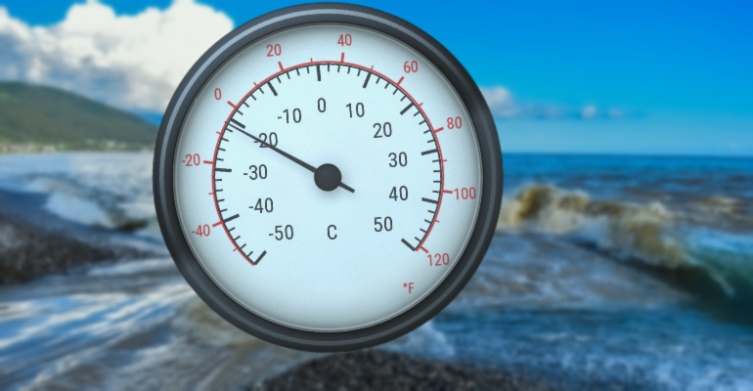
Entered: {"value": -21, "unit": "°C"}
